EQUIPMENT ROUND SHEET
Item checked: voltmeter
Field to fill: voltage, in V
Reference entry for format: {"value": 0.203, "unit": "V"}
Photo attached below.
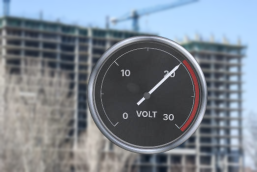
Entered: {"value": 20, "unit": "V"}
